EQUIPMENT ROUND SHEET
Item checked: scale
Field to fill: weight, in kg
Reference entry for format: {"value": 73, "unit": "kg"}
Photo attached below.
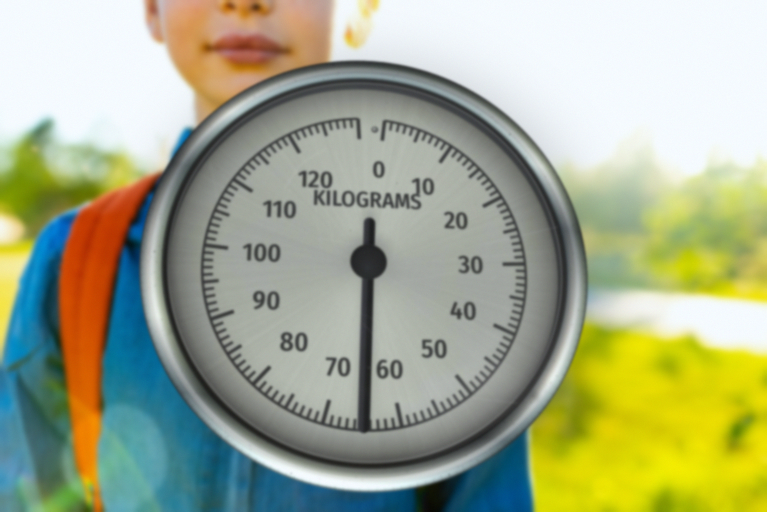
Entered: {"value": 65, "unit": "kg"}
